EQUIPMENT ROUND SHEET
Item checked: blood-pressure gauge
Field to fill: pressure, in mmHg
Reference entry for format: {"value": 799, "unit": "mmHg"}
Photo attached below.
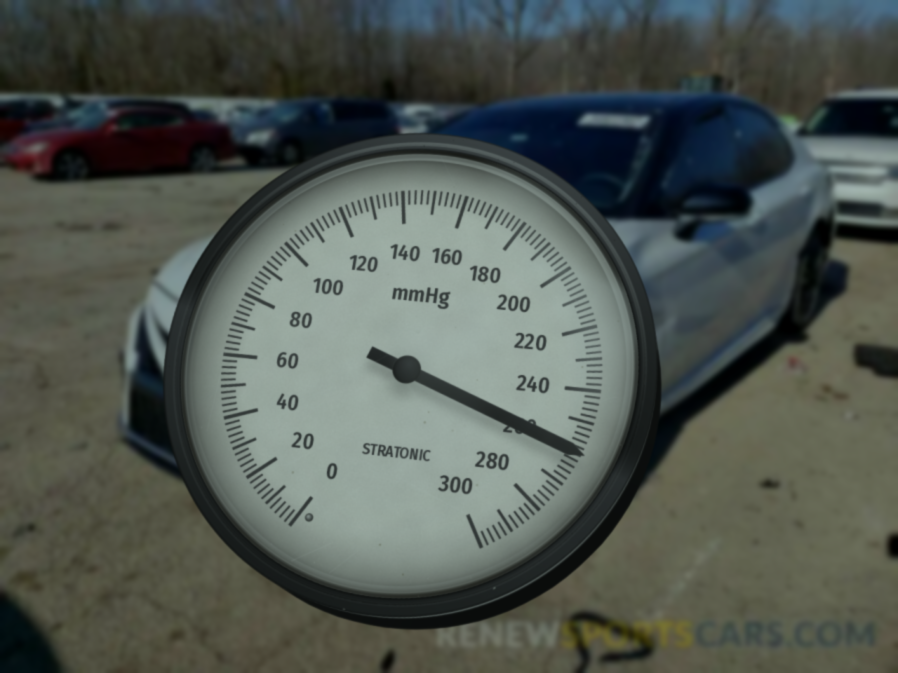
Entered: {"value": 260, "unit": "mmHg"}
